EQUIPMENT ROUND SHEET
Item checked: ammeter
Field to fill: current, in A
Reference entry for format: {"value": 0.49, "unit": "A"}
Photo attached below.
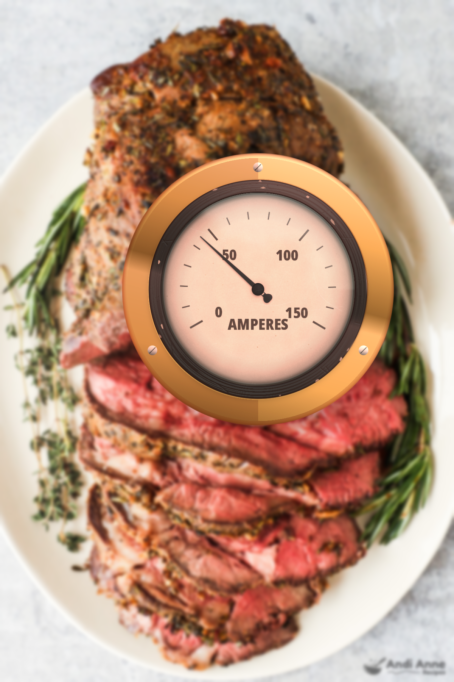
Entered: {"value": 45, "unit": "A"}
